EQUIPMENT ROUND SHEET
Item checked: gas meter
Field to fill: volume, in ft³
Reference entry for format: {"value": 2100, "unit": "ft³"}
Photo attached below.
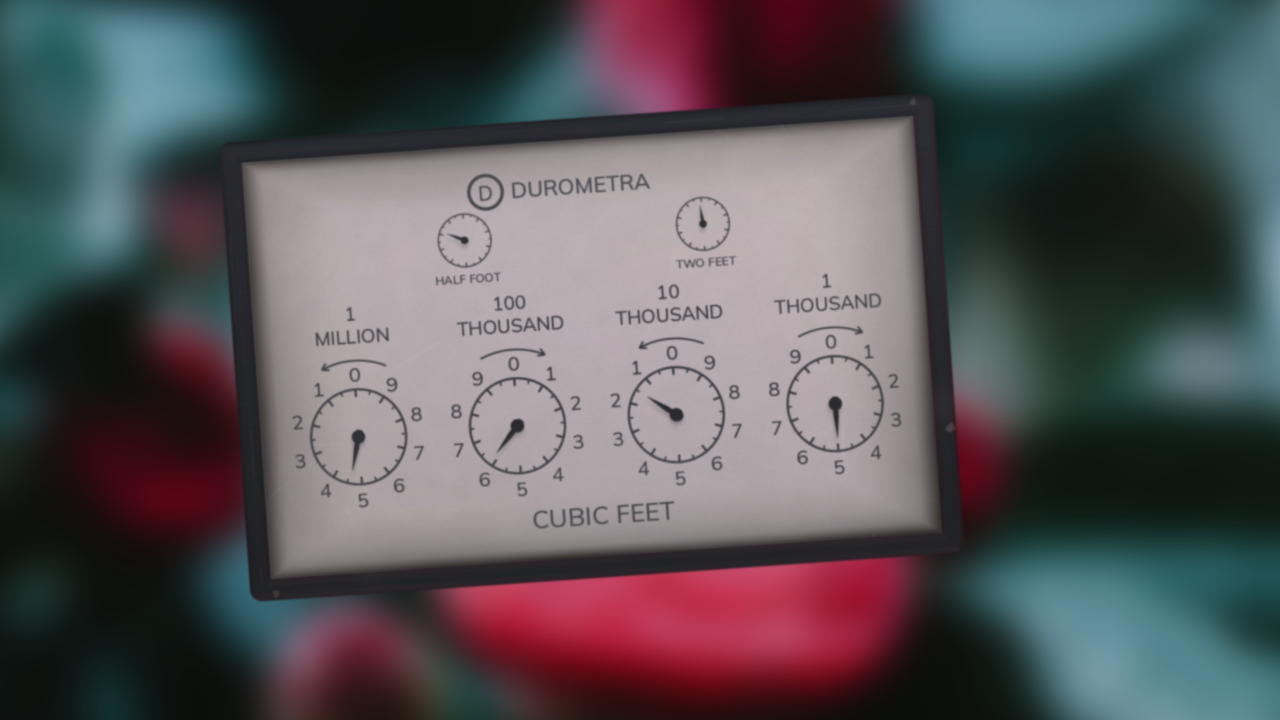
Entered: {"value": 461500, "unit": "ft³"}
